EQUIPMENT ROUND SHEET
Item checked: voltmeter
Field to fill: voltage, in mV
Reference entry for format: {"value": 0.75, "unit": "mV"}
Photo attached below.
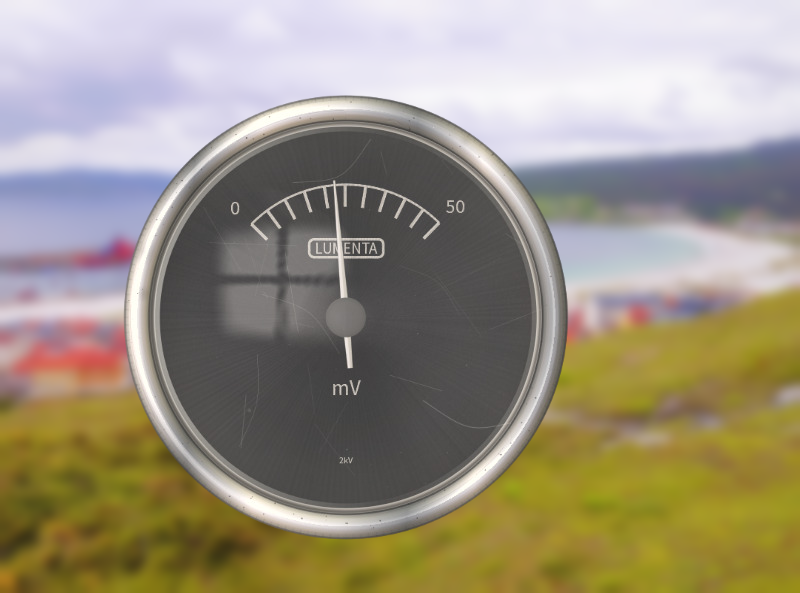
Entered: {"value": 22.5, "unit": "mV"}
